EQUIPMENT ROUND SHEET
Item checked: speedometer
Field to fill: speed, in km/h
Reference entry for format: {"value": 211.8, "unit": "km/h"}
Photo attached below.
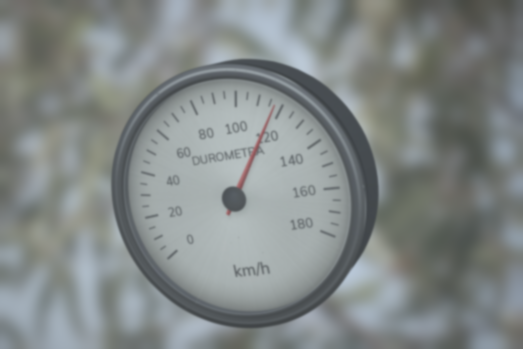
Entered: {"value": 117.5, "unit": "km/h"}
